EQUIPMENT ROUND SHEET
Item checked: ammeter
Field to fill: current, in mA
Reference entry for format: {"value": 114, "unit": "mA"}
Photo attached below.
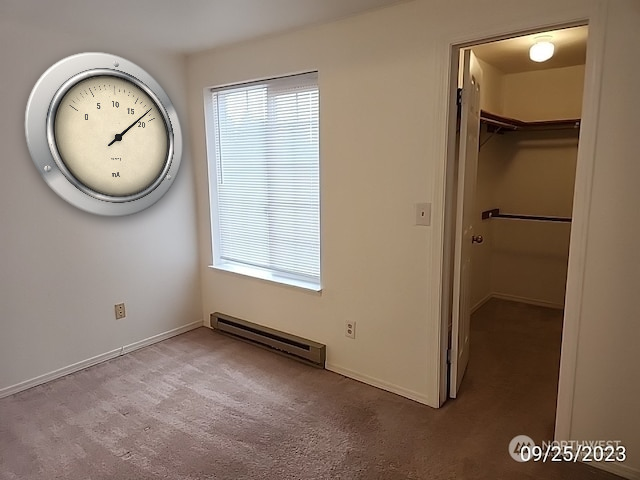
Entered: {"value": 18, "unit": "mA"}
